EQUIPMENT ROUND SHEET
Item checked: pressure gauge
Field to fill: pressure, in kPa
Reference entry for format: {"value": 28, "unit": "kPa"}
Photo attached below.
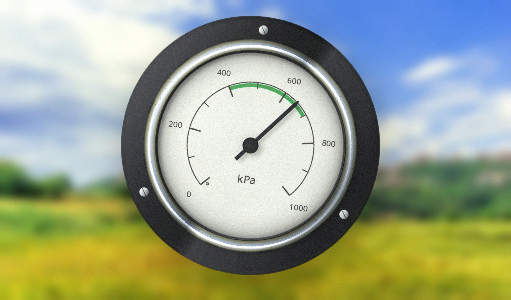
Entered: {"value": 650, "unit": "kPa"}
